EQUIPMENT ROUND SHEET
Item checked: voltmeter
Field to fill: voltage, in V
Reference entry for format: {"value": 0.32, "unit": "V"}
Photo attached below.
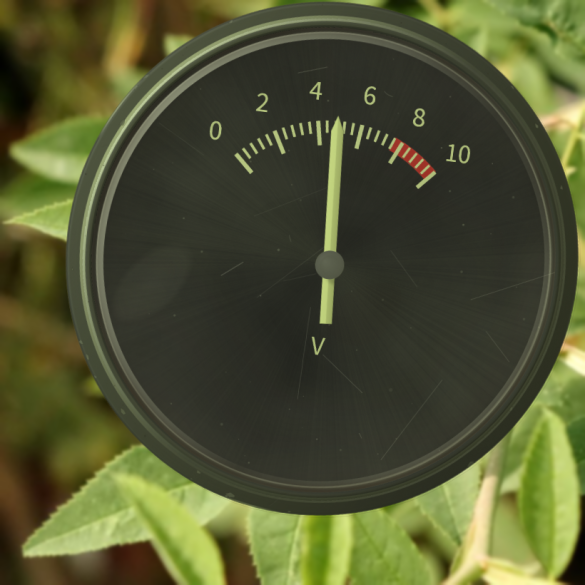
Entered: {"value": 4.8, "unit": "V"}
